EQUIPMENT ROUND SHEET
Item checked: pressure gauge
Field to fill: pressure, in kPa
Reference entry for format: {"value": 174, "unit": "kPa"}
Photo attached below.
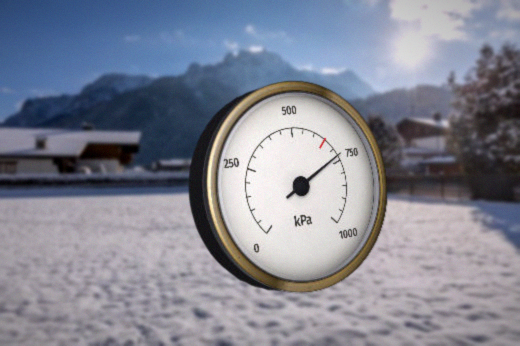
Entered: {"value": 725, "unit": "kPa"}
